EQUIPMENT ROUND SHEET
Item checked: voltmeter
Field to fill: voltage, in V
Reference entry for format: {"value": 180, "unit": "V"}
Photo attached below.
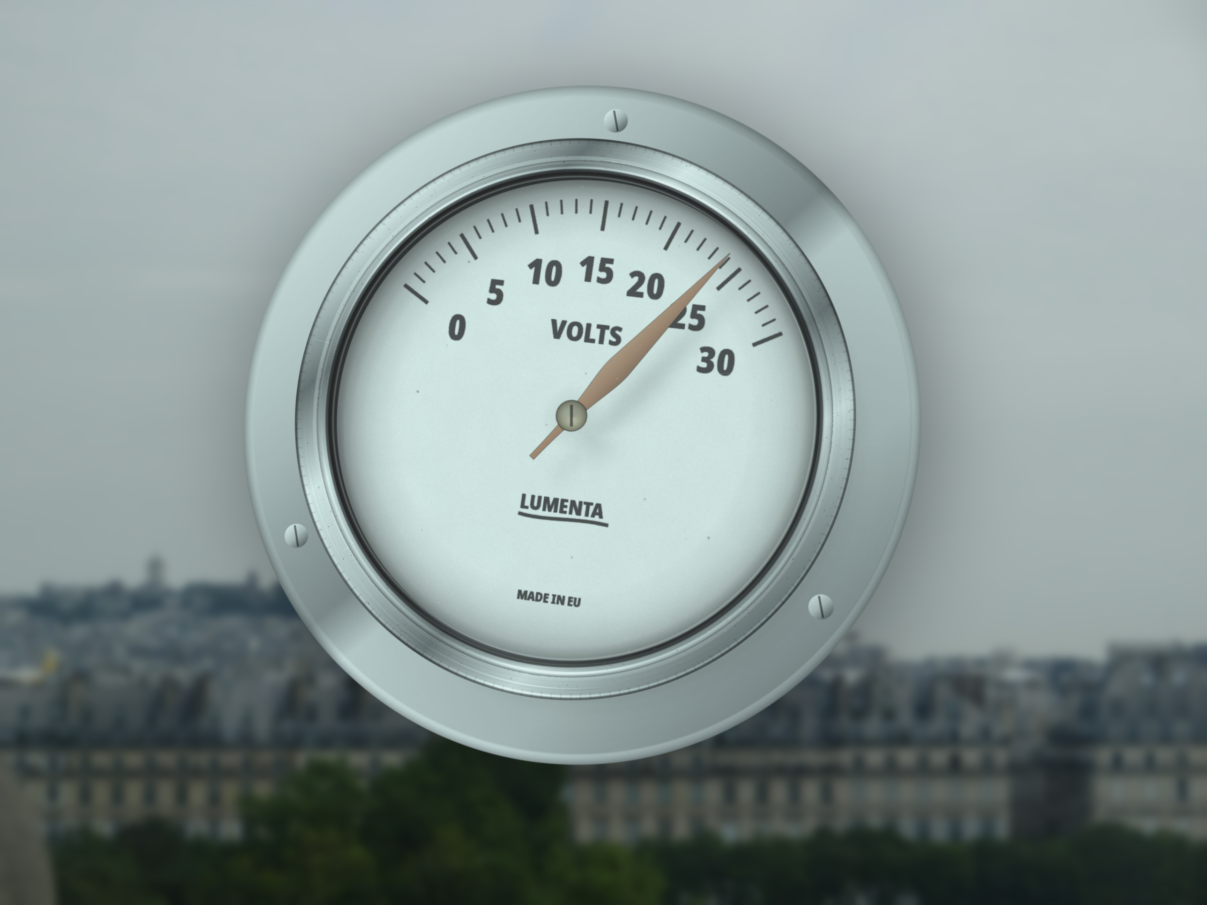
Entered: {"value": 24, "unit": "V"}
